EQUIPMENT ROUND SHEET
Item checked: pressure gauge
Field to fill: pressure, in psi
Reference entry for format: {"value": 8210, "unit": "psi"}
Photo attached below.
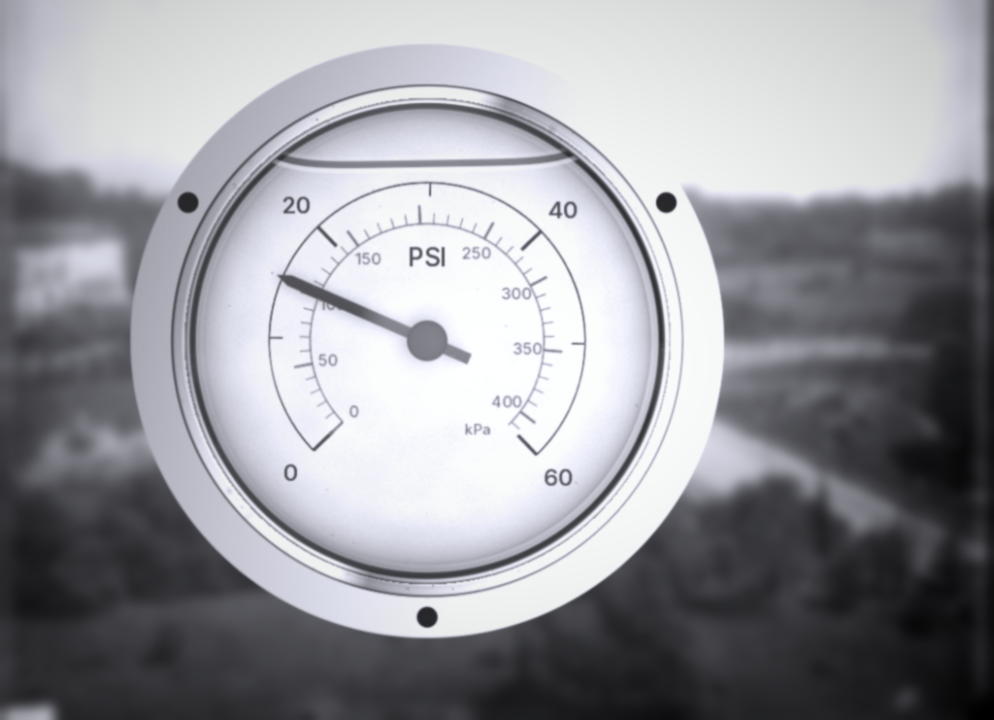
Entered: {"value": 15, "unit": "psi"}
